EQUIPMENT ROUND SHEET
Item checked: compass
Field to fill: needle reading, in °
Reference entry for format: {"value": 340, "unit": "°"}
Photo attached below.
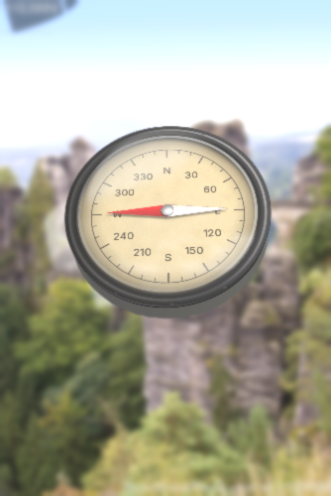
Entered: {"value": 270, "unit": "°"}
